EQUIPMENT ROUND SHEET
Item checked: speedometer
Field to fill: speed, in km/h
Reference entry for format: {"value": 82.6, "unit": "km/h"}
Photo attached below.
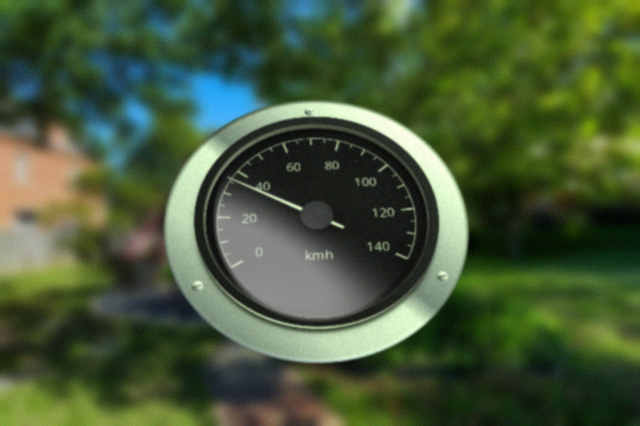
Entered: {"value": 35, "unit": "km/h"}
